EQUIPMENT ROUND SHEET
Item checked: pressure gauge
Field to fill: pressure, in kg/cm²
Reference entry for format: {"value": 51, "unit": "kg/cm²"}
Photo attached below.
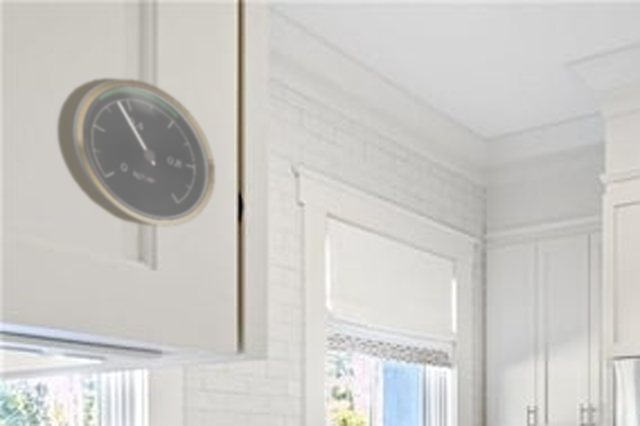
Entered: {"value": 0.35, "unit": "kg/cm²"}
